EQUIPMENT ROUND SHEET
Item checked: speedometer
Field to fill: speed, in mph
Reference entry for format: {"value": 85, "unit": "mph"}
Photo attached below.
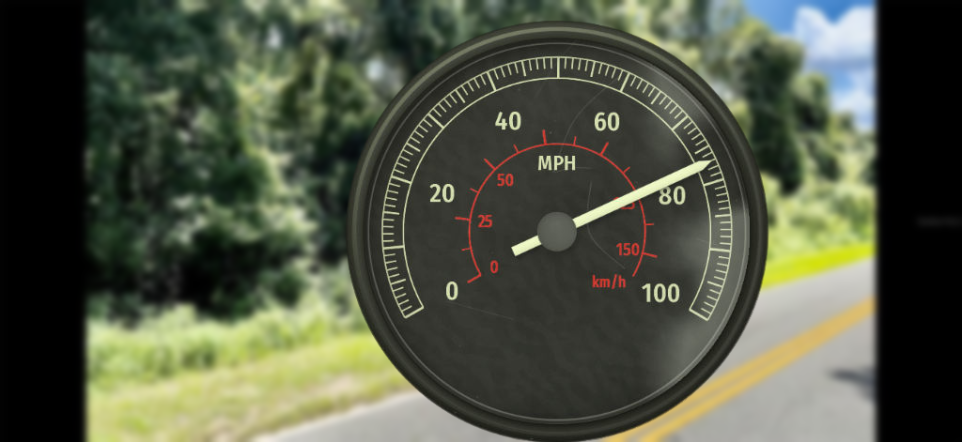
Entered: {"value": 77, "unit": "mph"}
